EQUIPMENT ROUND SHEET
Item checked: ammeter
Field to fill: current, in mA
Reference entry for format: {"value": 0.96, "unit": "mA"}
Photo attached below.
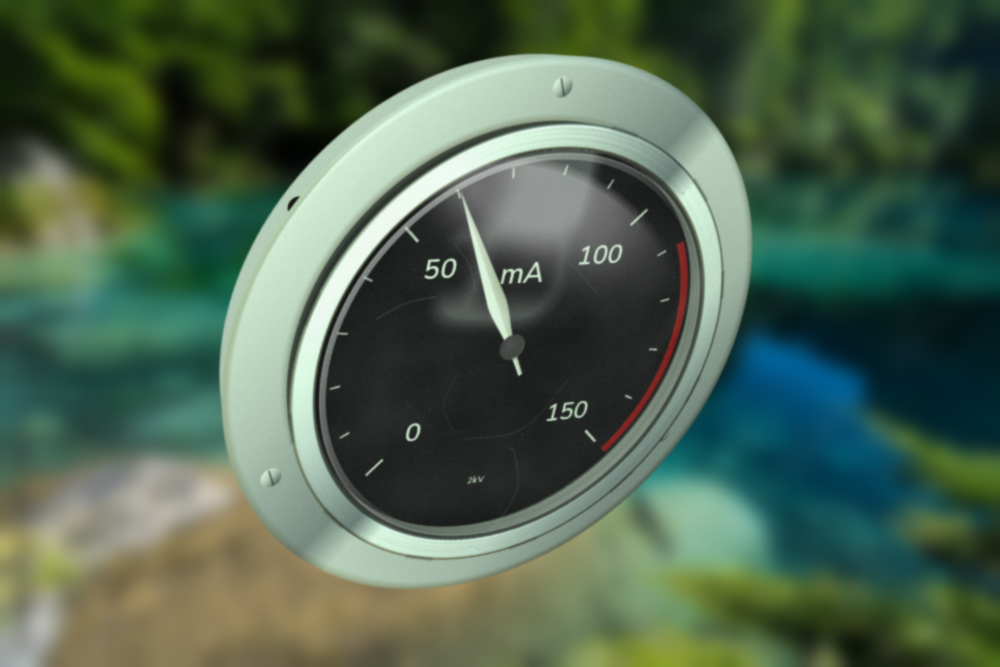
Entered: {"value": 60, "unit": "mA"}
